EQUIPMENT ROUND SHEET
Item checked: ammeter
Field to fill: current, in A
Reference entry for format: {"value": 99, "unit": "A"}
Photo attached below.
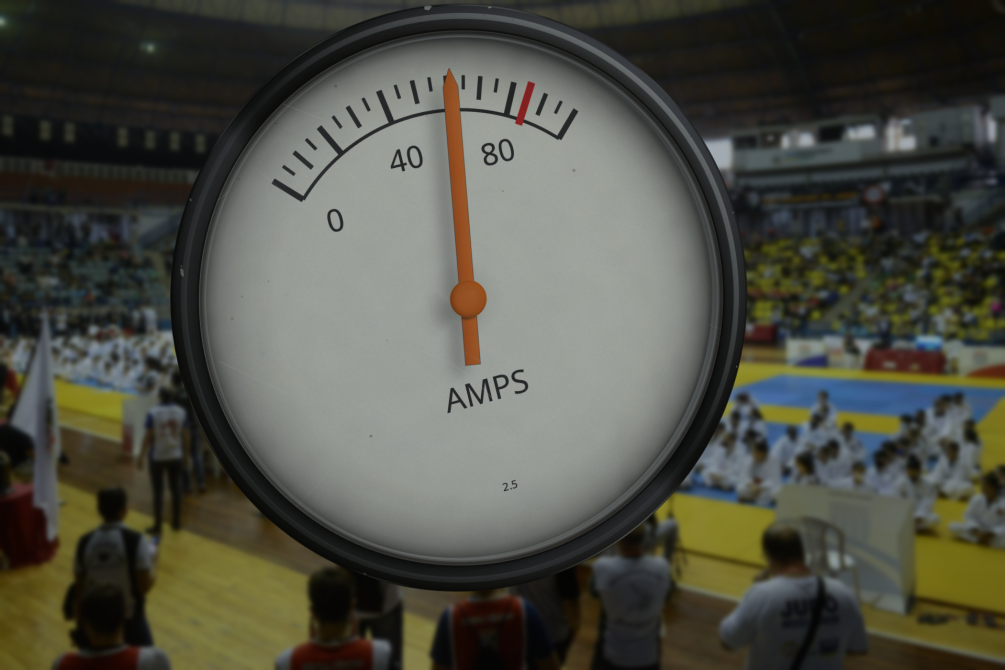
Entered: {"value": 60, "unit": "A"}
